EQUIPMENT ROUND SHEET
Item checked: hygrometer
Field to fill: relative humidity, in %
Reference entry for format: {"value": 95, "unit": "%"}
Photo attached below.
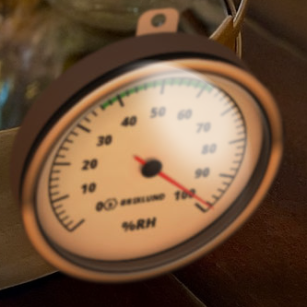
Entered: {"value": 98, "unit": "%"}
